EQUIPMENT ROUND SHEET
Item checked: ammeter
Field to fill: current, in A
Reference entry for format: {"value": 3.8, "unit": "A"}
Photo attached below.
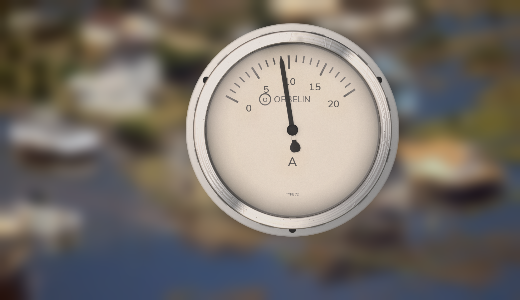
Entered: {"value": 9, "unit": "A"}
